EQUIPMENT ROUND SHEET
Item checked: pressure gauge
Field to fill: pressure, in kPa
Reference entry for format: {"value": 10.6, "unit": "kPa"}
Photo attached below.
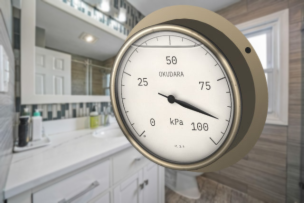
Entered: {"value": 90, "unit": "kPa"}
